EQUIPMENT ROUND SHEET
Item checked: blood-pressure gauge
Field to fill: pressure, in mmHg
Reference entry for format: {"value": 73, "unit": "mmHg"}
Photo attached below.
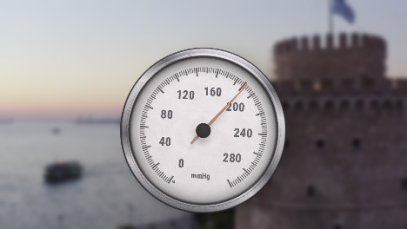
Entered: {"value": 190, "unit": "mmHg"}
